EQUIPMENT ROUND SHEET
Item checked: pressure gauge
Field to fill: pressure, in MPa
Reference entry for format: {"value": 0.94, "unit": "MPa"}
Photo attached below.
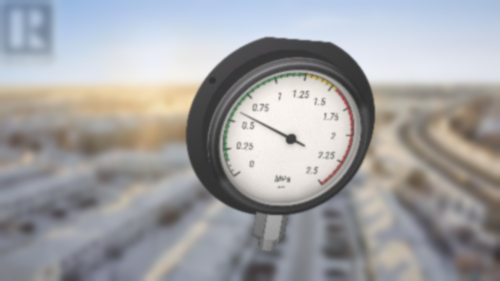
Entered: {"value": 0.6, "unit": "MPa"}
